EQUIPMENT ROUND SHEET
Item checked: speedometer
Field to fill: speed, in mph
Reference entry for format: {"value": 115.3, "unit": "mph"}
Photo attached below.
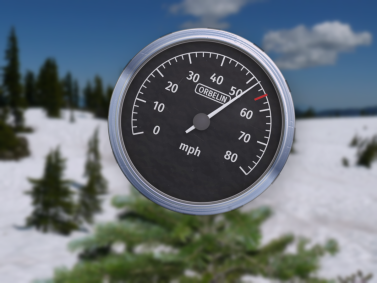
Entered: {"value": 52, "unit": "mph"}
